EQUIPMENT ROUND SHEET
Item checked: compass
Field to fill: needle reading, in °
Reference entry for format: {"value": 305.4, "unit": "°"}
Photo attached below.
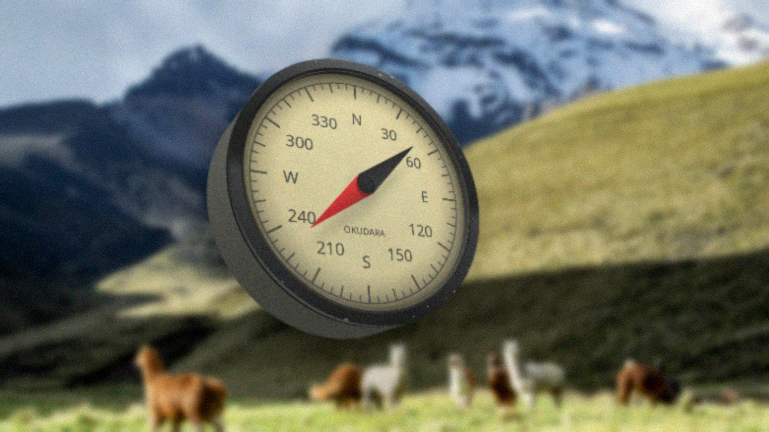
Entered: {"value": 230, "unit": "°"}
